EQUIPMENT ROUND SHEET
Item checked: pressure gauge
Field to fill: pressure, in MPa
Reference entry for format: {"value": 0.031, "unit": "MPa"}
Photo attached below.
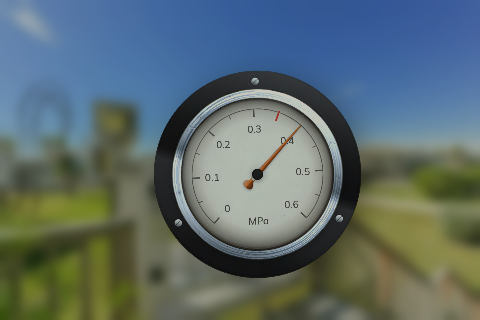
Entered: {"value": 0.4, "unit": "MPa"}
